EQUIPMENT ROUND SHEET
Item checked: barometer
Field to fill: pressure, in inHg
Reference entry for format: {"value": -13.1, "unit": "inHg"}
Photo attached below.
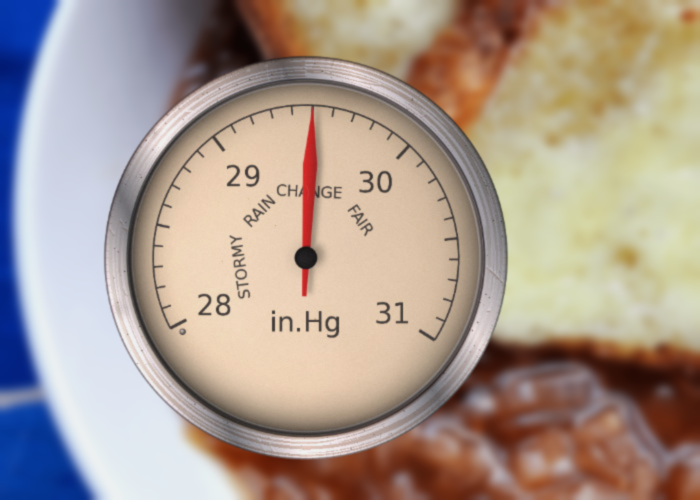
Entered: {"value": 29.5, "unit": "inHg"}
